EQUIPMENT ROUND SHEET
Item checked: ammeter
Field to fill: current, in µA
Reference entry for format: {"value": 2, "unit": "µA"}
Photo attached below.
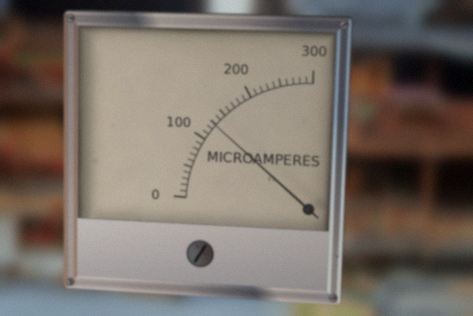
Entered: {"value": 130, "unit": "µA"}
